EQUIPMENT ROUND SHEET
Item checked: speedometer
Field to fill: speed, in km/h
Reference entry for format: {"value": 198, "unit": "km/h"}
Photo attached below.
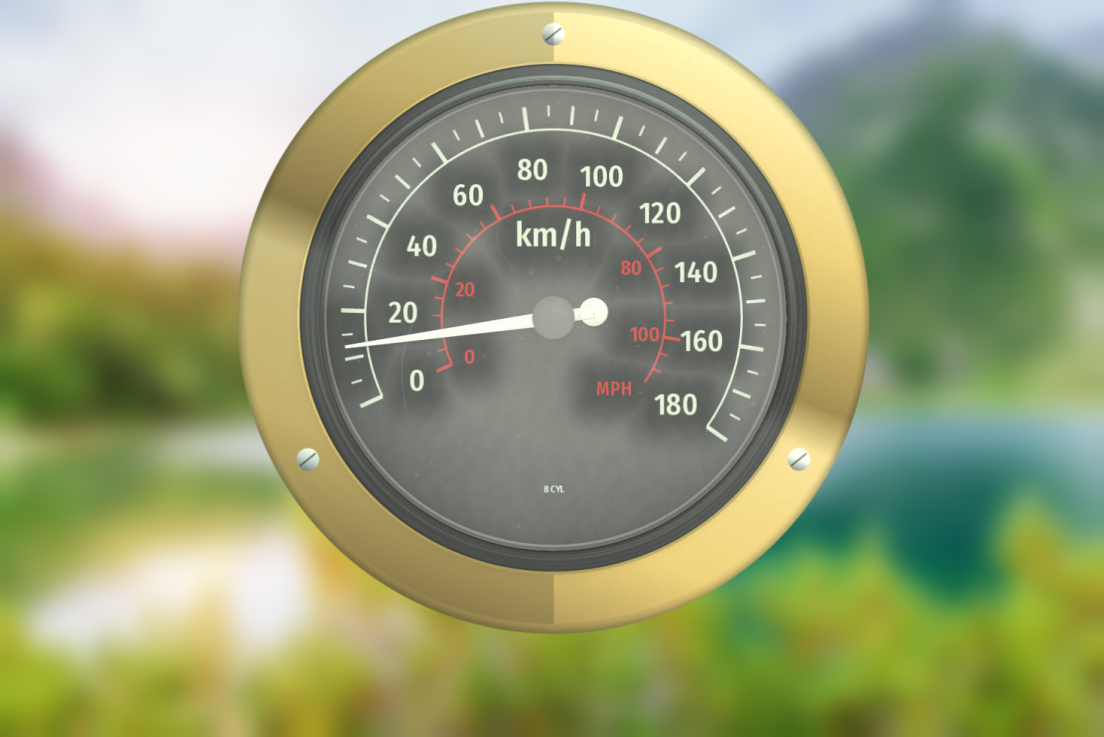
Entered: {"value": 12.5, "unit": "km/h"}
